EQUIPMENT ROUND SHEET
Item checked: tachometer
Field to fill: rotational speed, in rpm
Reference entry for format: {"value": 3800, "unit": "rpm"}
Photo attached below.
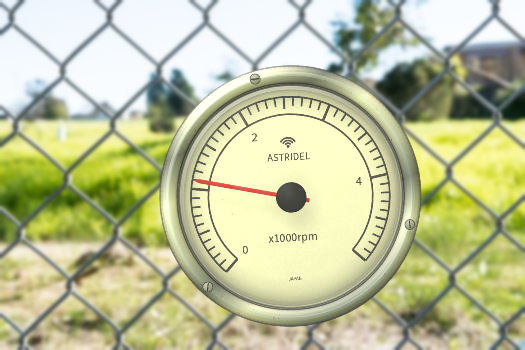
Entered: {"value": 1100, "unit": "rpm"}
